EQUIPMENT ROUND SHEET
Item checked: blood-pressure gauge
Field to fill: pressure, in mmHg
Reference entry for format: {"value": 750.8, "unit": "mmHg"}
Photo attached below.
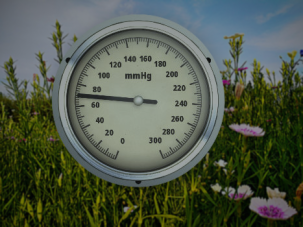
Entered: {"value": 70, "unit": "mmHg"}
